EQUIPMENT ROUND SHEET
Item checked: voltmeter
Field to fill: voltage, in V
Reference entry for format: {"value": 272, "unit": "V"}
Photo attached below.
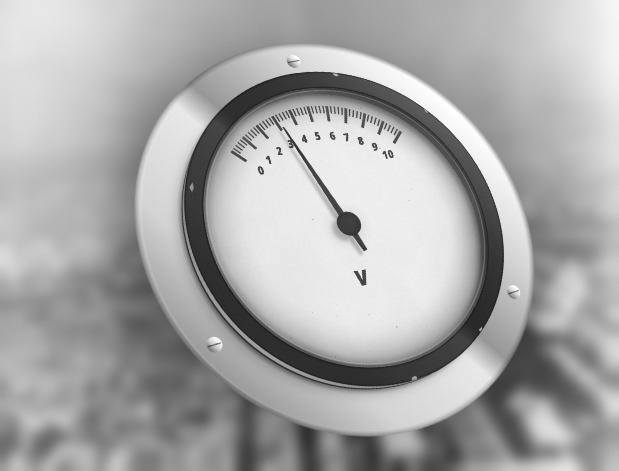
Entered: {"value": 3, "unit": "V"}
